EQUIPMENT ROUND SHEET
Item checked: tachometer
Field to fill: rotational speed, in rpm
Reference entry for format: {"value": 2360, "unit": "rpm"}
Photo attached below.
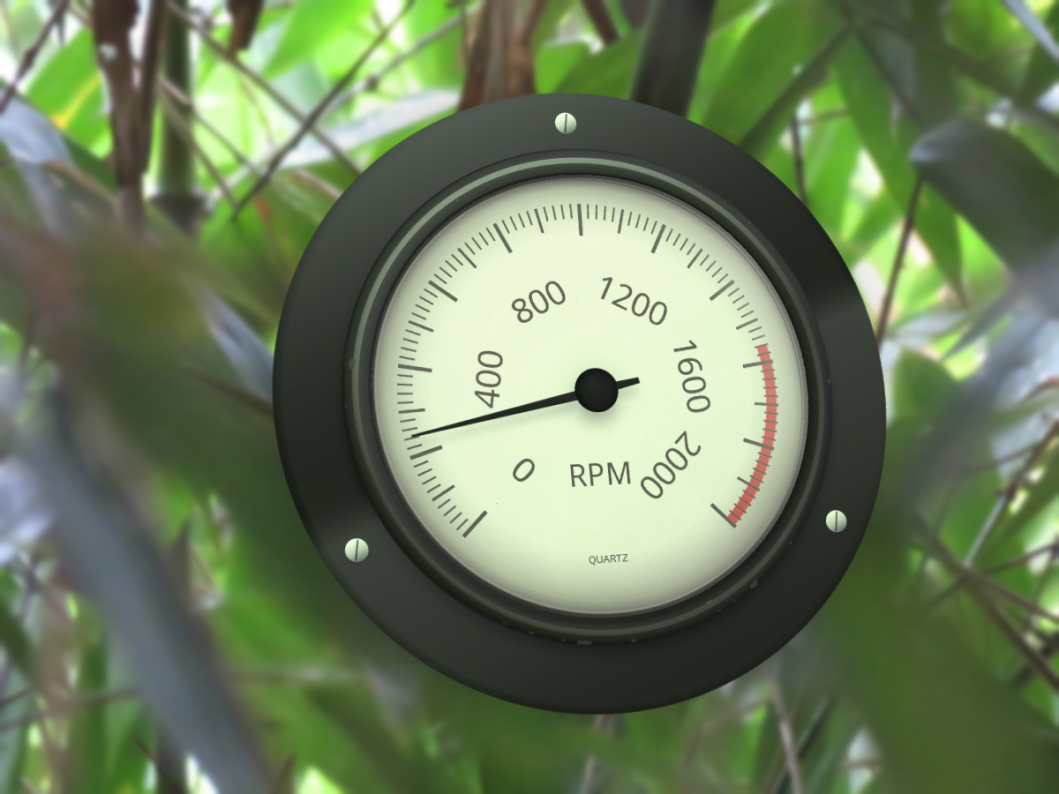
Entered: {"value": 240, "unit": "rpm"}
